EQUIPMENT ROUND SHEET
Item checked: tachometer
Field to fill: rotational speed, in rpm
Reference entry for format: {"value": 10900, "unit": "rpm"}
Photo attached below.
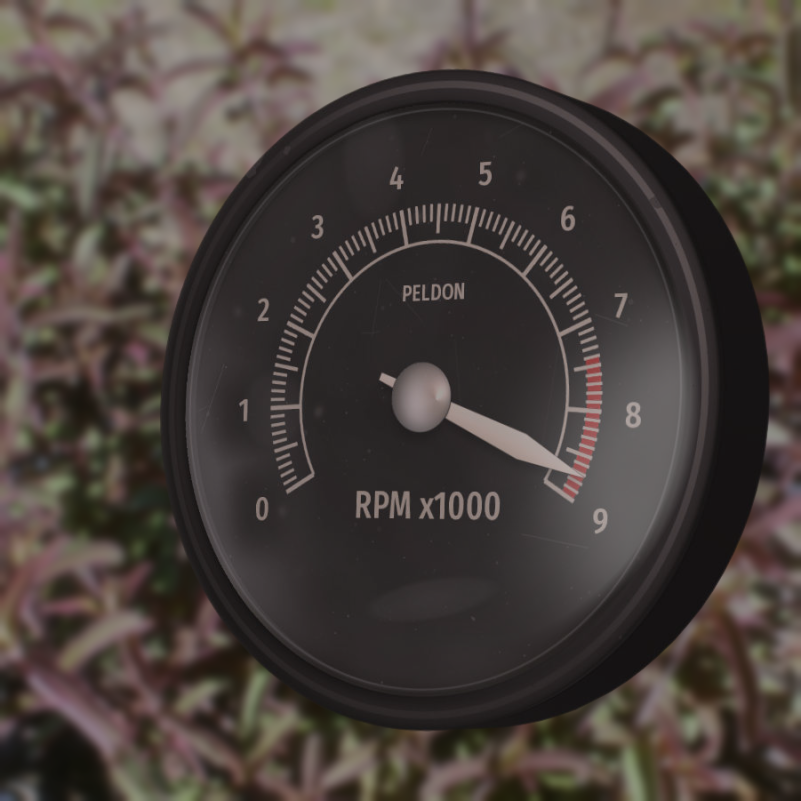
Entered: {"value": 8700, "unit": "rpm"}
